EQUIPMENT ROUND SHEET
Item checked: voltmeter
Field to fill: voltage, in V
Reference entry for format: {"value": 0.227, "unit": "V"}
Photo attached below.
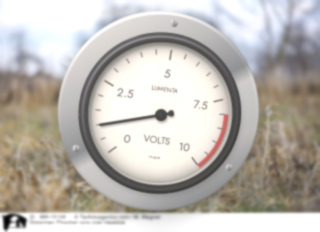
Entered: {"value": 1, "unit": "V"}
